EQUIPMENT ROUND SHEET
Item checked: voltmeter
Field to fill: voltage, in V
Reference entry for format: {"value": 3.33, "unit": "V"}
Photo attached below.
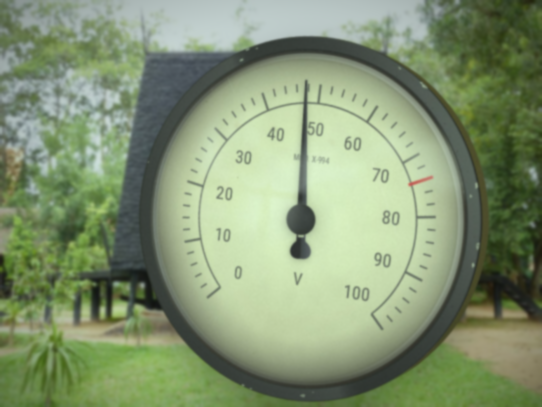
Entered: {"value": 48, "unit": "V"}
